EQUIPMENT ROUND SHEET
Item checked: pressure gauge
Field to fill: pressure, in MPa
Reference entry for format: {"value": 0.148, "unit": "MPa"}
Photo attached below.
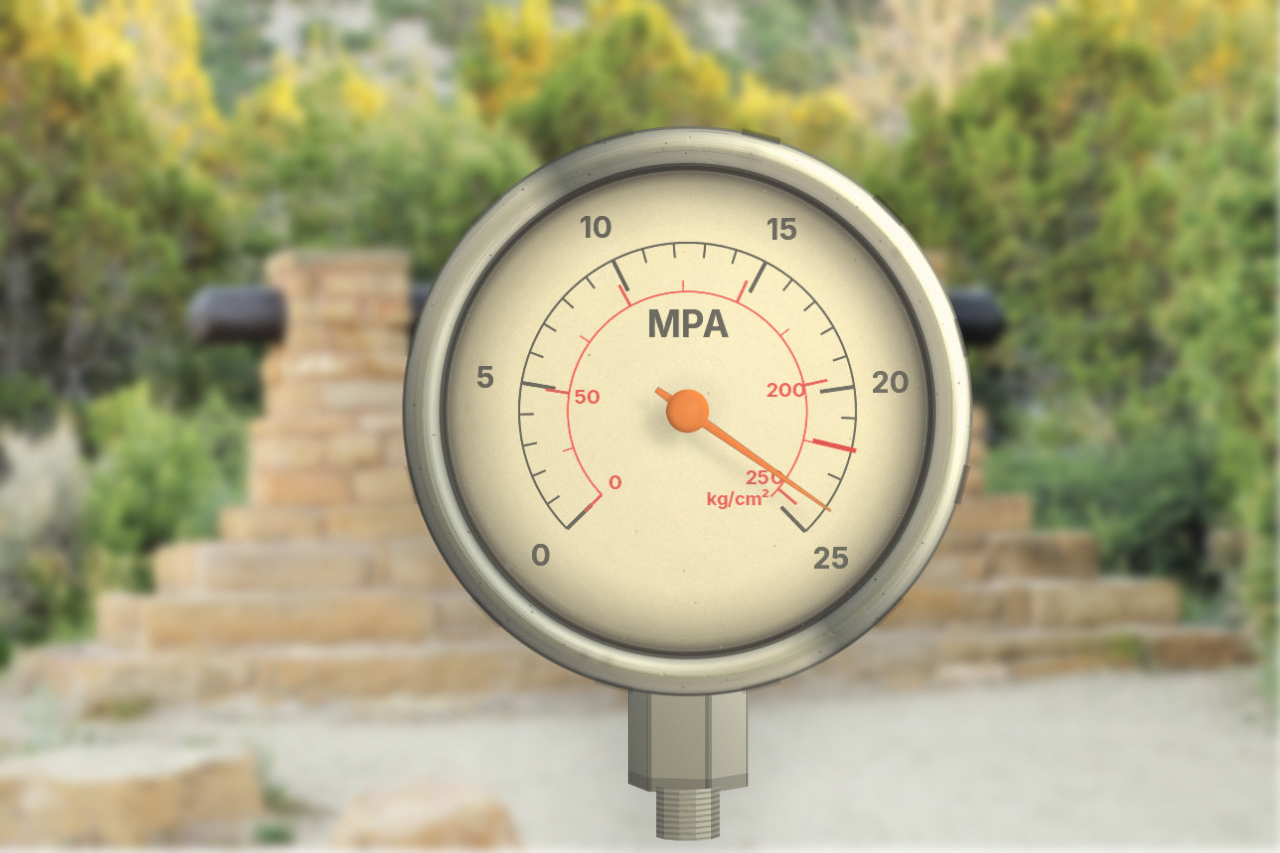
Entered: {"value": 24, "unit": "MPa"}
